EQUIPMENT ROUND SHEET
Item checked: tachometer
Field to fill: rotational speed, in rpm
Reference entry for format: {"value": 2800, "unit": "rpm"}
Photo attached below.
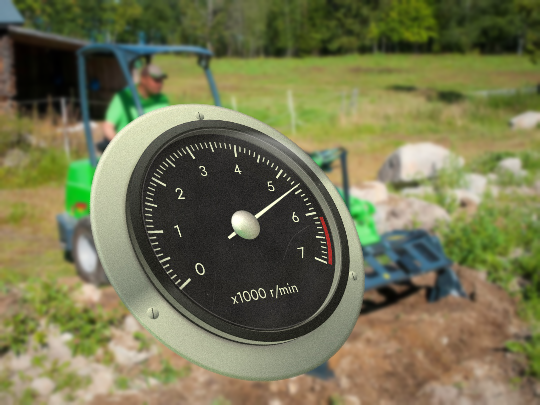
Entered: {"value": 5400, "unit": "rpm"}
